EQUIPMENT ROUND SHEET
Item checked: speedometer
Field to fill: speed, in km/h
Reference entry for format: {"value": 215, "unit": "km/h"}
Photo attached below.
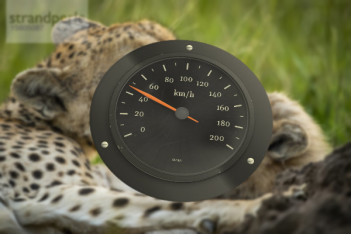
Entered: {"value": 45, "unit": "km/h"}
